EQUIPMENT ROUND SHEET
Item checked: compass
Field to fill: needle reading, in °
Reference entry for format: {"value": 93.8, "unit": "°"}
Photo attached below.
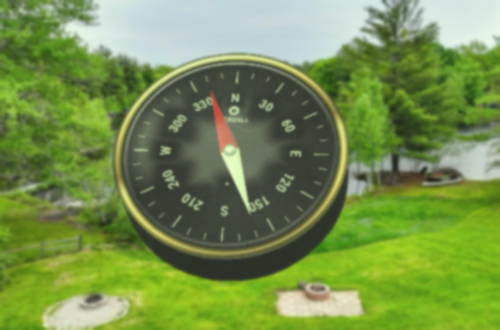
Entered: {"value": 340, "unit": "°"}
